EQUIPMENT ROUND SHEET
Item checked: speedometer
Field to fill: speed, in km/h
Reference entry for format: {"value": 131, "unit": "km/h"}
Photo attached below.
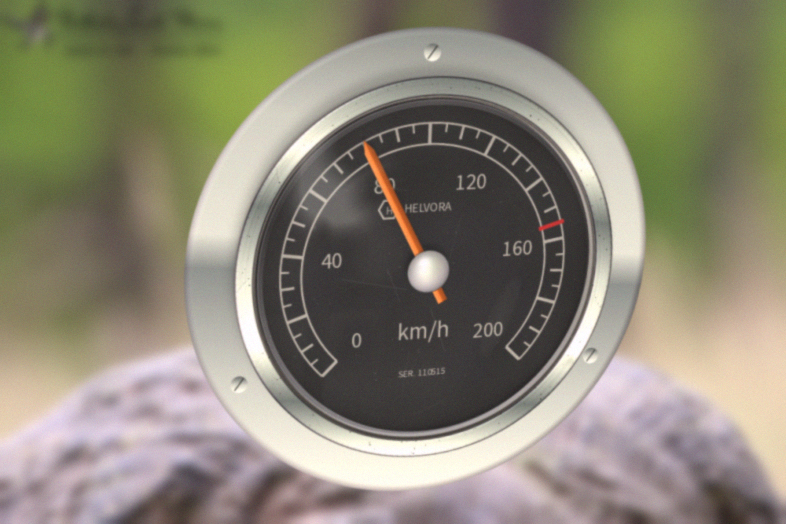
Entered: {"value": 80, "unit": "km/h"}
